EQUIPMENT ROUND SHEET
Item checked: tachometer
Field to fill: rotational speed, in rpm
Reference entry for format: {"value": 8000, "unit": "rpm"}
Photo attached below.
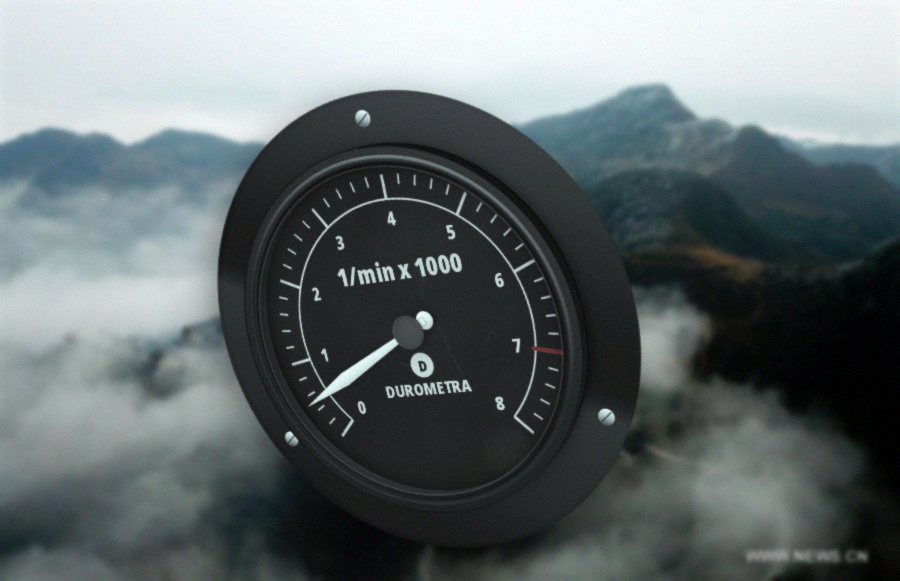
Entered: {"value": 500, "unit": "rpm"}
